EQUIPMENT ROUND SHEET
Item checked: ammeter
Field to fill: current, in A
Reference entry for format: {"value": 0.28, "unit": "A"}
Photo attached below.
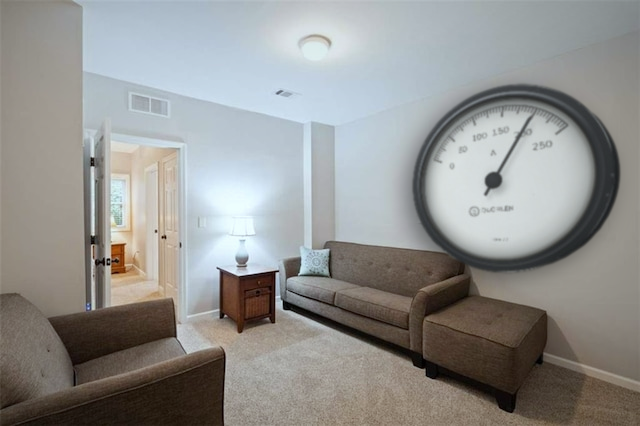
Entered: {"value": 200, "unit": "A"}
